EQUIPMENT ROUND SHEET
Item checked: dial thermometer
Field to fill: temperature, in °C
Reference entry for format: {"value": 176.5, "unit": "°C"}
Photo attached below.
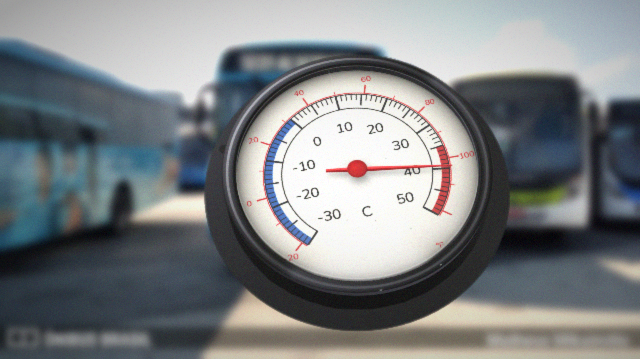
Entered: {"value": 40, "unit": "°C"}
